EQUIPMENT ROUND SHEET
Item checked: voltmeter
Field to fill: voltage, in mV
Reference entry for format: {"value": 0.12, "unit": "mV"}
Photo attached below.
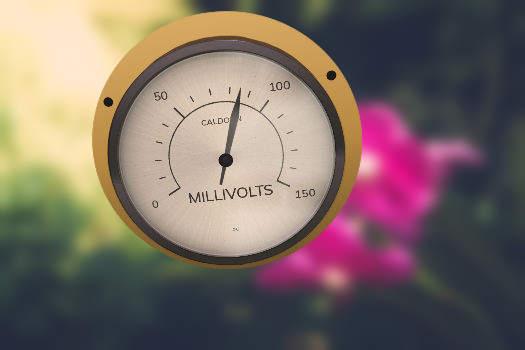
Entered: {"value": 85, "unit": "mV"}
